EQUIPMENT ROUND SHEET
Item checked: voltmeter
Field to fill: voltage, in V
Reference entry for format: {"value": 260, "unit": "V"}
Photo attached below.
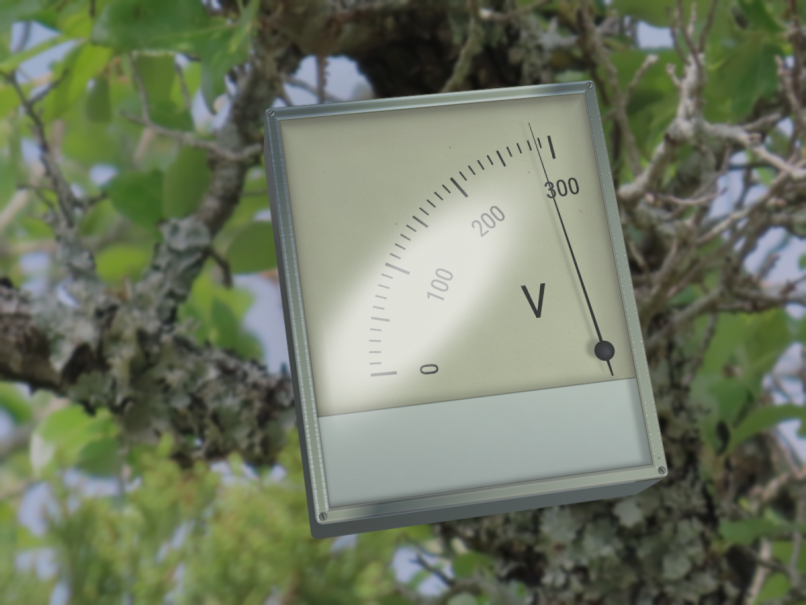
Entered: {"value": 285, "unit": "V"}
